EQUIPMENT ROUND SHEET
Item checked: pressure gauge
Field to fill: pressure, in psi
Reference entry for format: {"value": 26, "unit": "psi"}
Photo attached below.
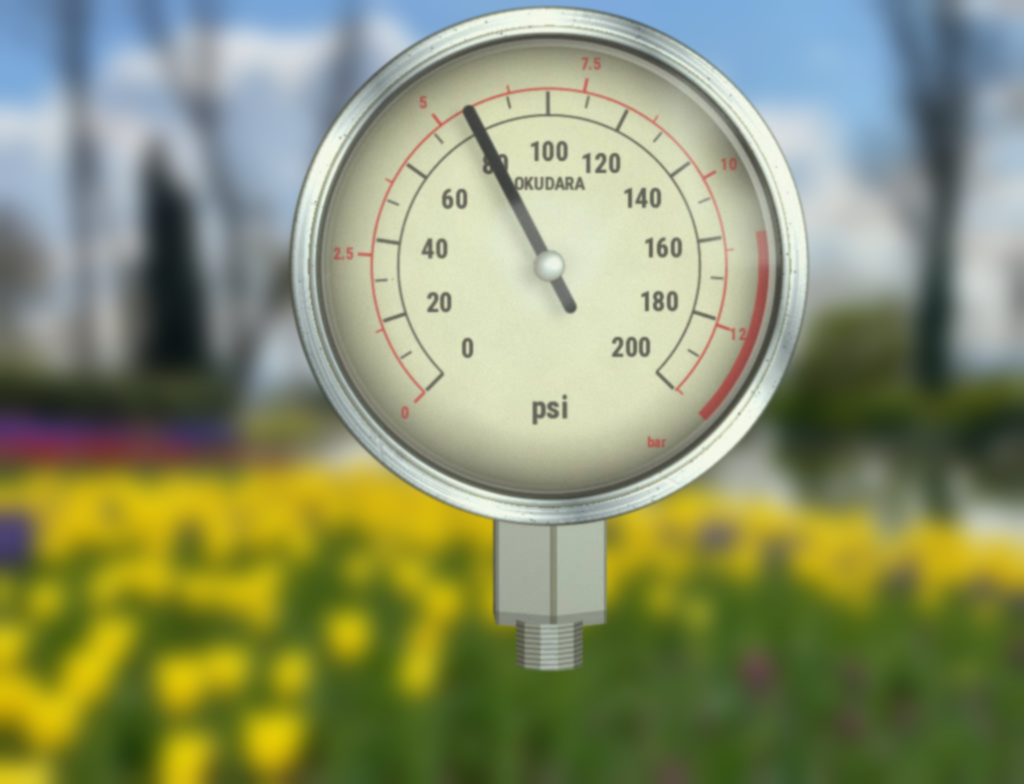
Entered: {"value": 80, "unit": "psi"}
